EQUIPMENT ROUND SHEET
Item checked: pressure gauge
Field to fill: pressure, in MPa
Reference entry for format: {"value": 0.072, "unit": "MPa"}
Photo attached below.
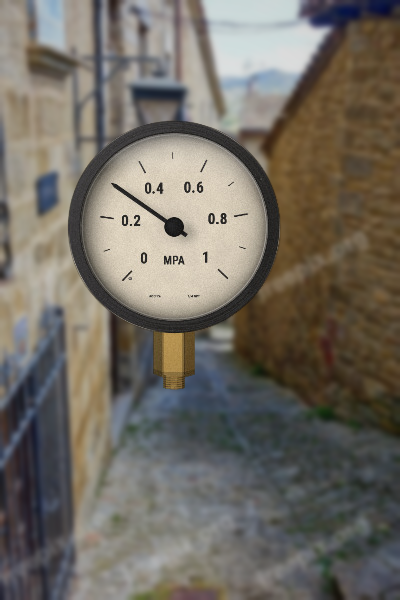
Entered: {"value": 0.3, "unit": "MPa"}
